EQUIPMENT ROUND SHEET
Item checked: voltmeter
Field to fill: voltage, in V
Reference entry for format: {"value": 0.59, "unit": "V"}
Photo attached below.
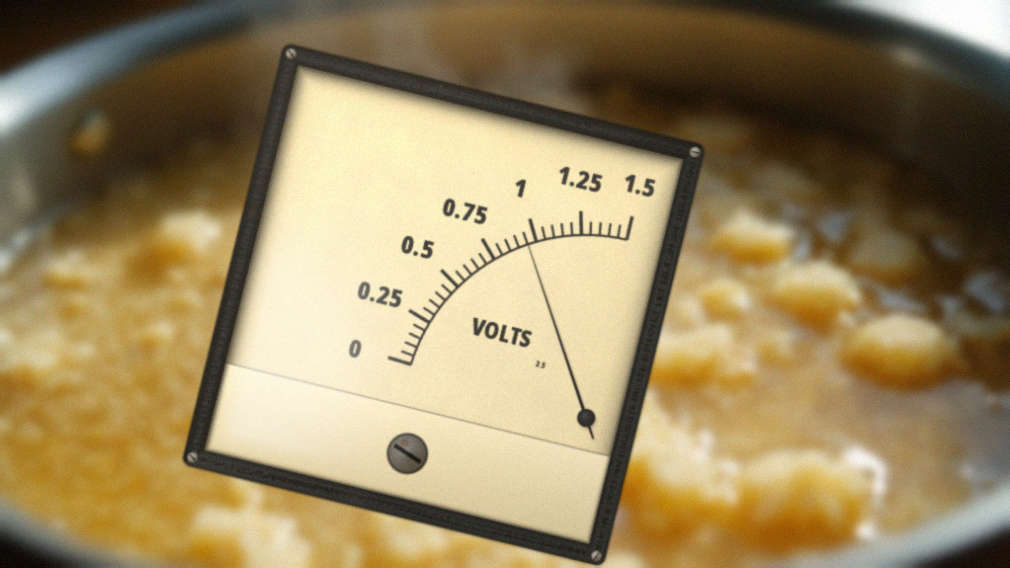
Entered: {"value": 0.95, "unit": "V"}
